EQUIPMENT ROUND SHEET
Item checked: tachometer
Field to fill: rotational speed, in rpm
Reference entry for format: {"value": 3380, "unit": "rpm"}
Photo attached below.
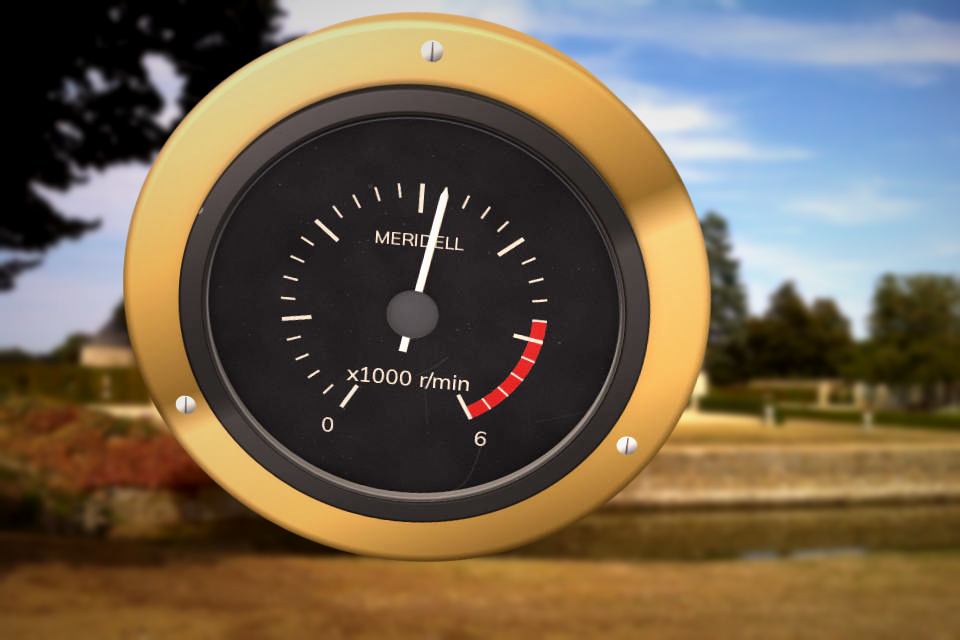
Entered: {"value": 3200, "unit": "rpm"}
